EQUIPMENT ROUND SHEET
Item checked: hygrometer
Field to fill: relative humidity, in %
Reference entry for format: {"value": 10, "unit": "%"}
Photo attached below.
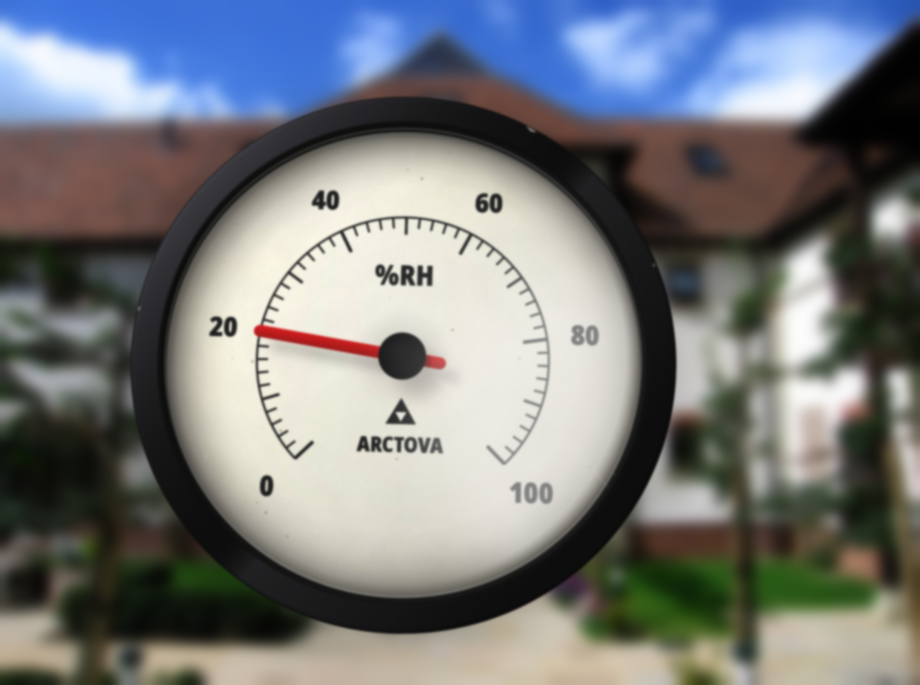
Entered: {"value": 20, "unit": "%"}
